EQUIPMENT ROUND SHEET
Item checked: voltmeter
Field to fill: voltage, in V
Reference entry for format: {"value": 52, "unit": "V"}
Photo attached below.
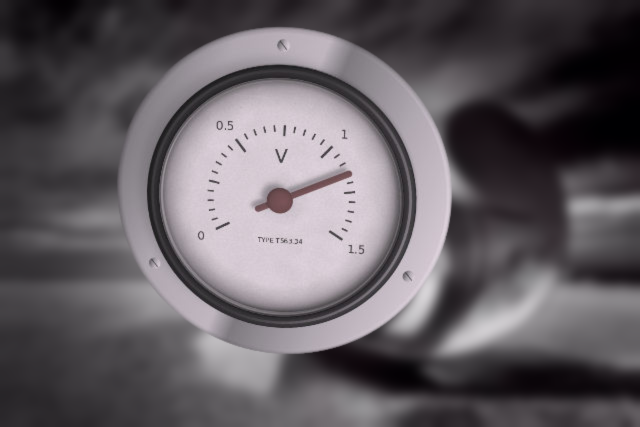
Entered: {"value": 1.15, "unit": "V"}
